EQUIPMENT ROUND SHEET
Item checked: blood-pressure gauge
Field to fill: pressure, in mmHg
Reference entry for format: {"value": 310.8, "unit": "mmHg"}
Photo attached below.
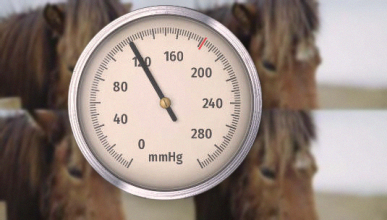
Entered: {"value": 120, "unit": "mmHg"}
